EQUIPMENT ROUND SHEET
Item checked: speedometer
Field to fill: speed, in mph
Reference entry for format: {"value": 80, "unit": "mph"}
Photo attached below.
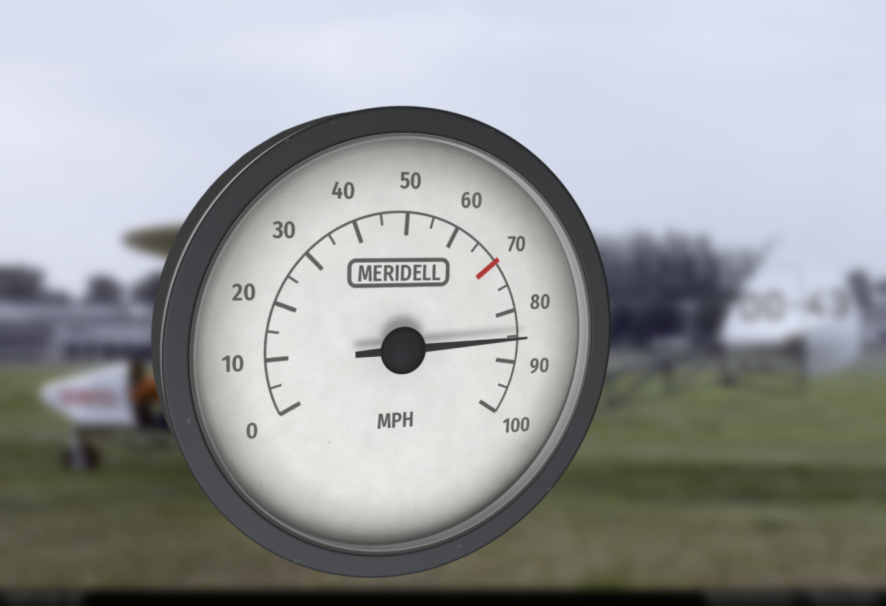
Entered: {"value": 85, "unit": "mph"}
